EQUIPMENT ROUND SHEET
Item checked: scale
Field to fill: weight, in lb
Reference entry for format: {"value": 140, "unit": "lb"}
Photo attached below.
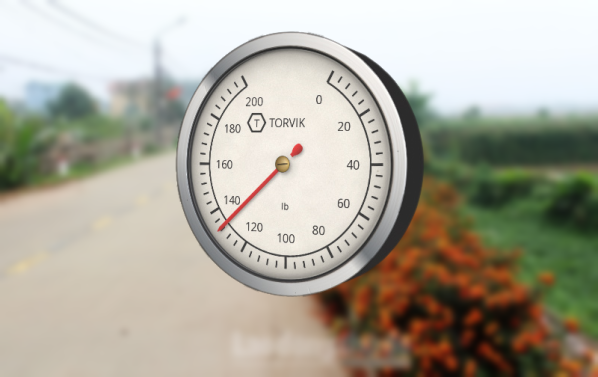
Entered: {"value": 132, "unit": "lb"}
